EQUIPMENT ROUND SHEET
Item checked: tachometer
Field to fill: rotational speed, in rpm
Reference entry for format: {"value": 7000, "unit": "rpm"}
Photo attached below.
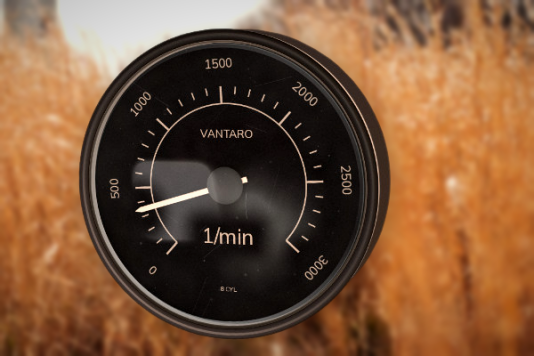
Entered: {"value": 350, "unit": "rpm"}
